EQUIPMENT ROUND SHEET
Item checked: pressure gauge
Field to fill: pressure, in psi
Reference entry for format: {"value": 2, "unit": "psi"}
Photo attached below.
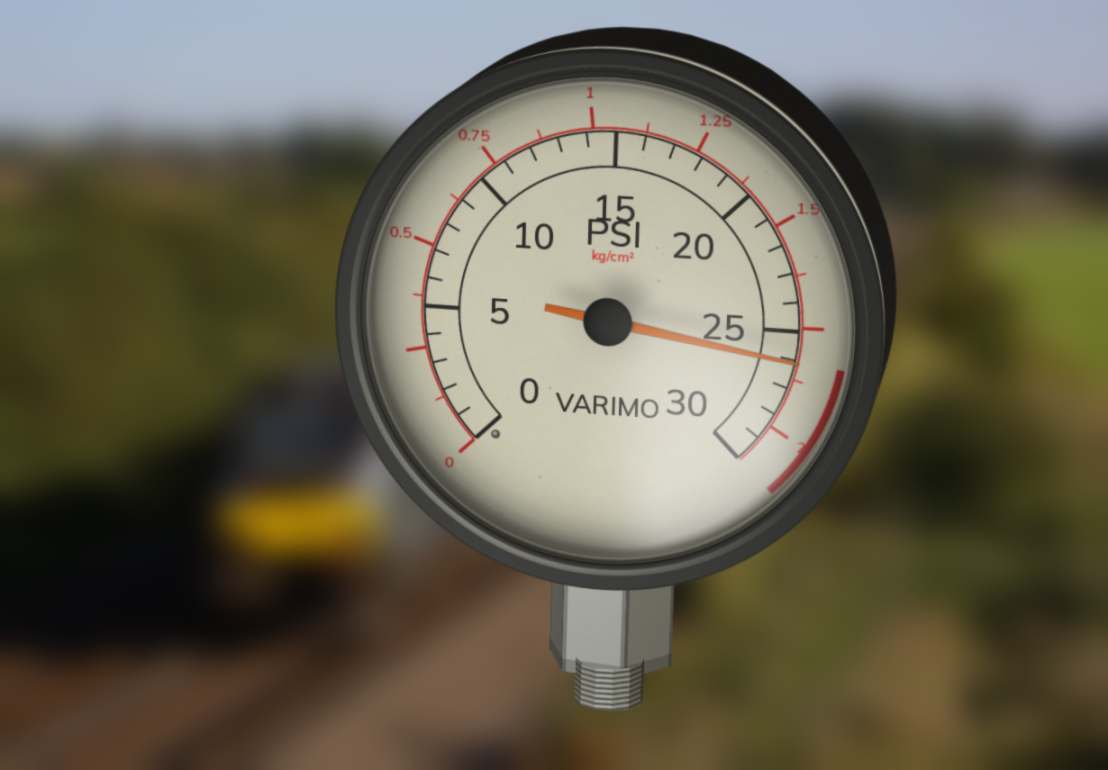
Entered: {"value": 26, "unit": "psi"}
